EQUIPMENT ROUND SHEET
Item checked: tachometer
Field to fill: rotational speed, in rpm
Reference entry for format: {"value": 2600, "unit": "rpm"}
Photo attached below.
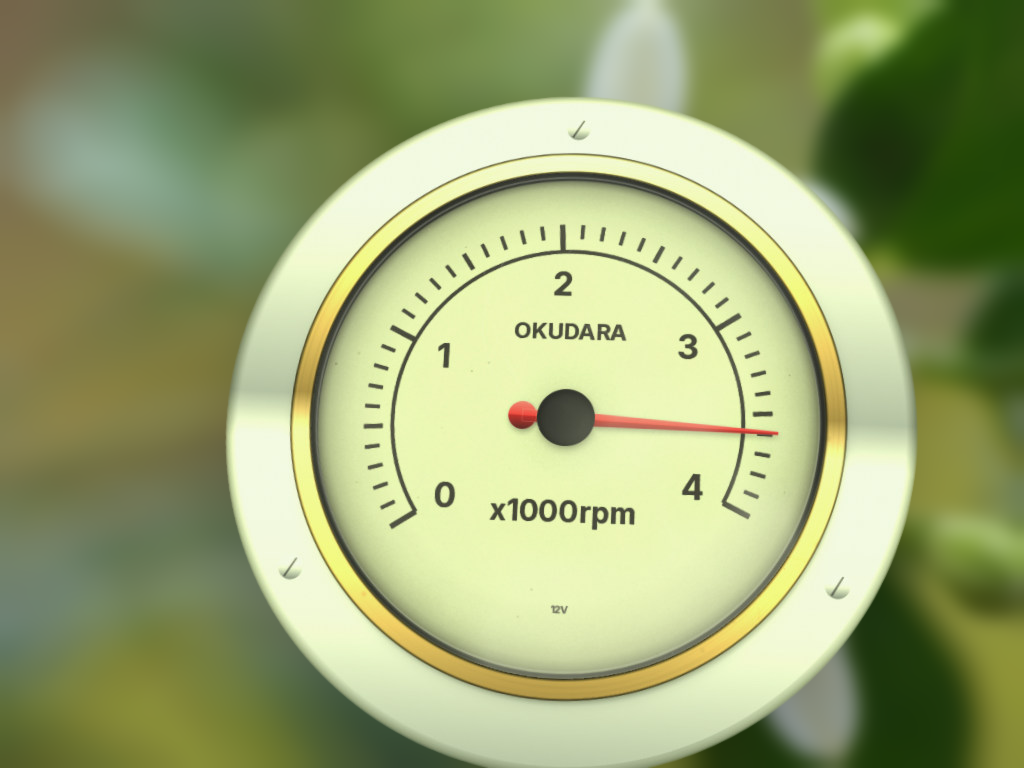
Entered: {"value": 3600, "unit": "rpm"}
